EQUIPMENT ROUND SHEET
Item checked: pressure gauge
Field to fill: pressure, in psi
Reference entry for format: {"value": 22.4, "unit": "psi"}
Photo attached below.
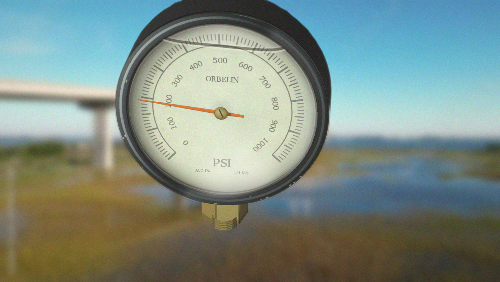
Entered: {"value": 200, "unit": "psi"}
